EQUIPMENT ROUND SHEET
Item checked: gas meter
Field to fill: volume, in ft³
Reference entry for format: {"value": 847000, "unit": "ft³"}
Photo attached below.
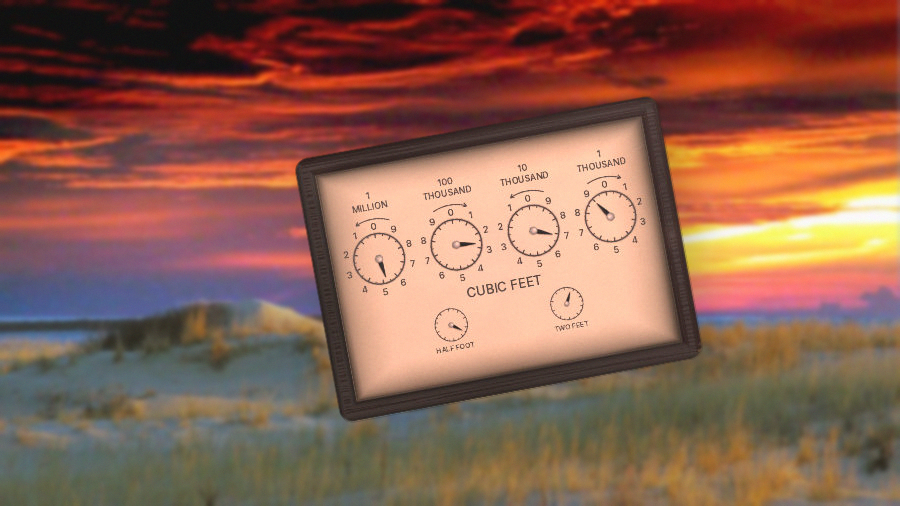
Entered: {"value": 526900, "unit": "ft³"}
